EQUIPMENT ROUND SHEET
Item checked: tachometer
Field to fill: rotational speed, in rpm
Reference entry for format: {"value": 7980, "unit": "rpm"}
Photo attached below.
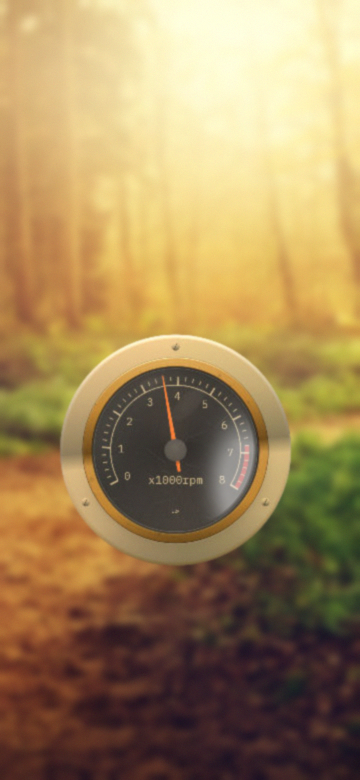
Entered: {"value": 3600, "unit": "rpm"}
